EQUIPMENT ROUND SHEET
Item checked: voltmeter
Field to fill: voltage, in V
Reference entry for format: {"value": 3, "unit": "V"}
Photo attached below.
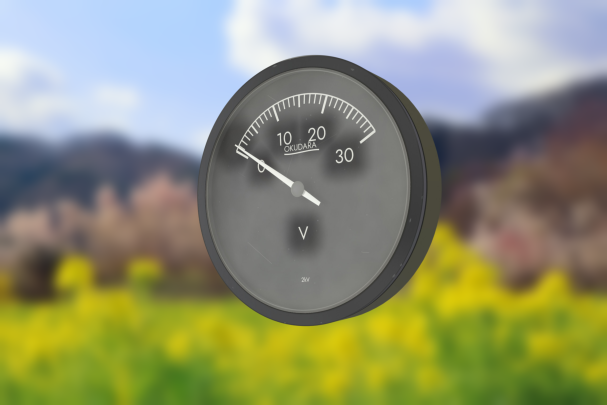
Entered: {"value": 1, "unit": "V"}
